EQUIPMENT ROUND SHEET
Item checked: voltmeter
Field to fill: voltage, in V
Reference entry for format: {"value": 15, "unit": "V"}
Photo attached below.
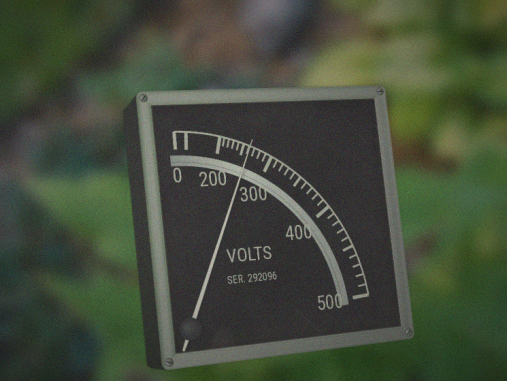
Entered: {"value": 260, "unit": "V"}
